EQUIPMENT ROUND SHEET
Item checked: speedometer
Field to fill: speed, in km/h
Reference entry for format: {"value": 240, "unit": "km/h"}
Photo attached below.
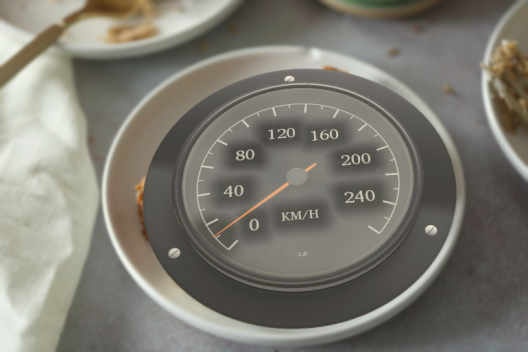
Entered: {"value": 10, "unit": "km/h"}
